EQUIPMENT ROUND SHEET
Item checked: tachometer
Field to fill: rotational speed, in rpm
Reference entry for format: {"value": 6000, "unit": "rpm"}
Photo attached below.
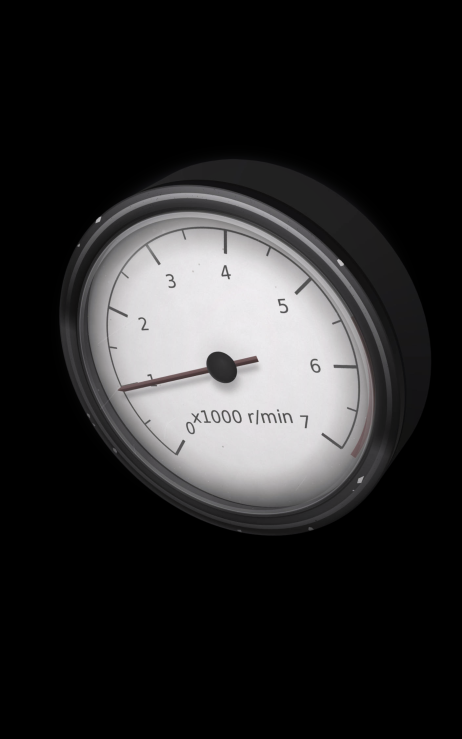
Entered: {"value": 1000, "unit": "rpm"}
